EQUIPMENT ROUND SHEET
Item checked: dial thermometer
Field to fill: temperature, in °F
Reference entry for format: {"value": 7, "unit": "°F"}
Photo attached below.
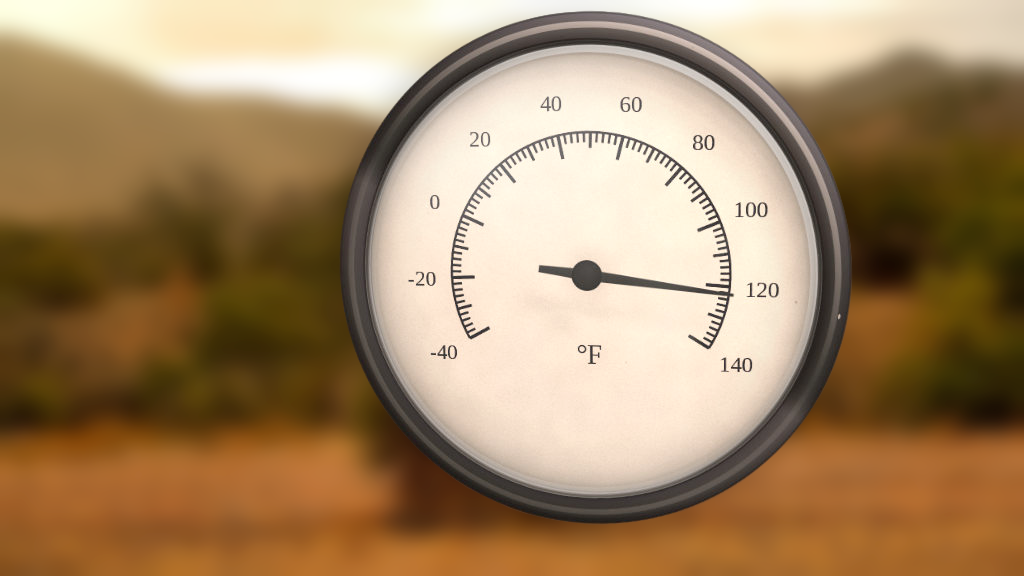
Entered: {"value": 122, "unit": "°F"}
